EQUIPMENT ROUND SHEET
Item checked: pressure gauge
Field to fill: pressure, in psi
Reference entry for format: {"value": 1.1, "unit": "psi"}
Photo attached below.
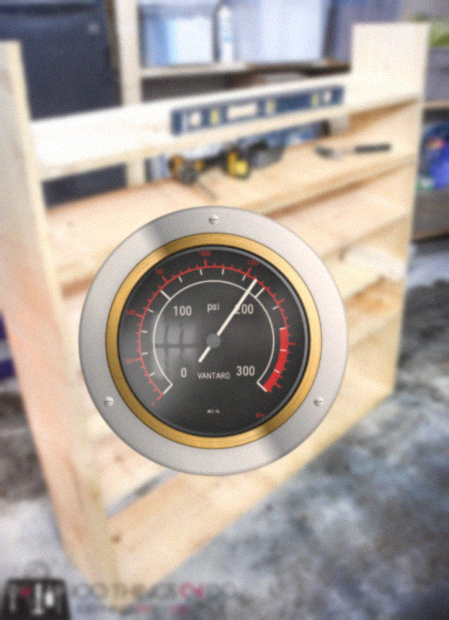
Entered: {"value": 190, "unit": "psi"}
